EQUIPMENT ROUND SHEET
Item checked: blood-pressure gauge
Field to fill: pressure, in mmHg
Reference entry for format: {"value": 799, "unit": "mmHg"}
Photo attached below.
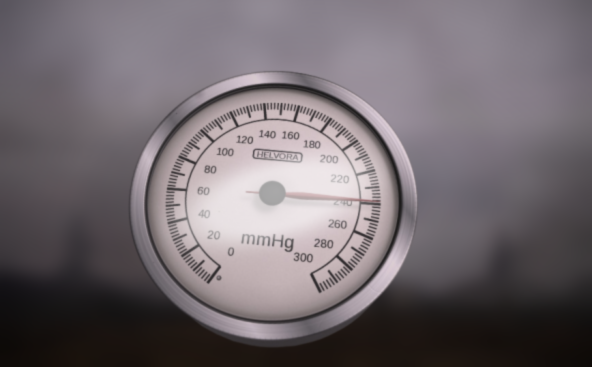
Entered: {"value": 240, "unit": "mmHg"}
